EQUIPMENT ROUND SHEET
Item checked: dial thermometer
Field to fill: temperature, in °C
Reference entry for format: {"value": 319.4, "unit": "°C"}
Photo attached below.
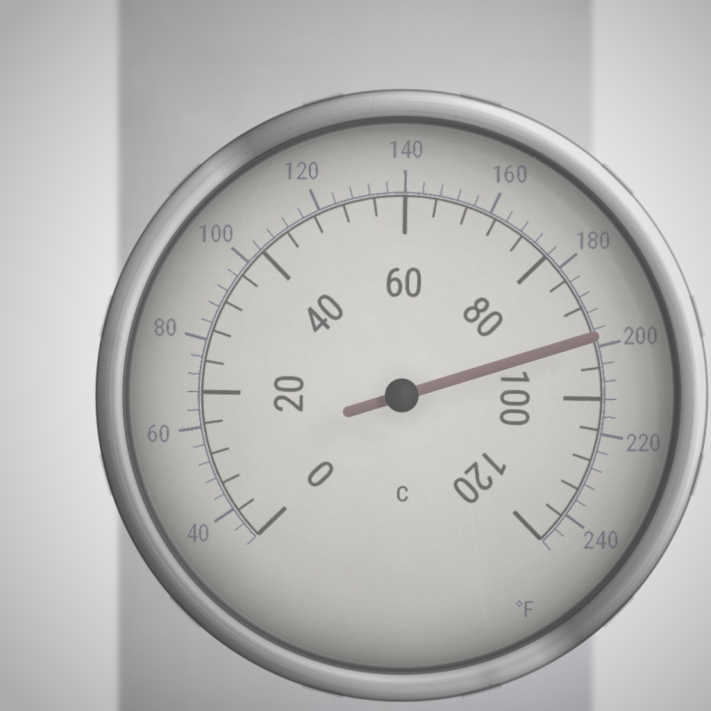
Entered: {"value": 92, "unit": "°C"}
